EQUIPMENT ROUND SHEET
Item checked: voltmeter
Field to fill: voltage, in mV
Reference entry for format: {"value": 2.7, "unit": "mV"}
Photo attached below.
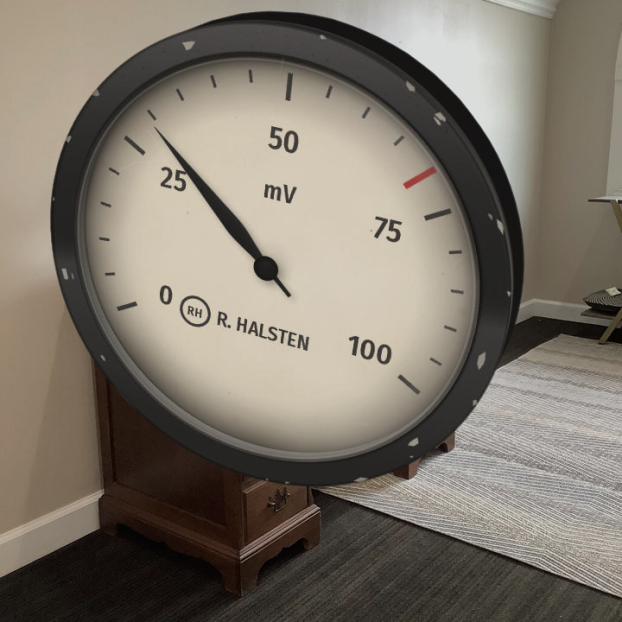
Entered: {"value": 30, "unit": "mV"}
